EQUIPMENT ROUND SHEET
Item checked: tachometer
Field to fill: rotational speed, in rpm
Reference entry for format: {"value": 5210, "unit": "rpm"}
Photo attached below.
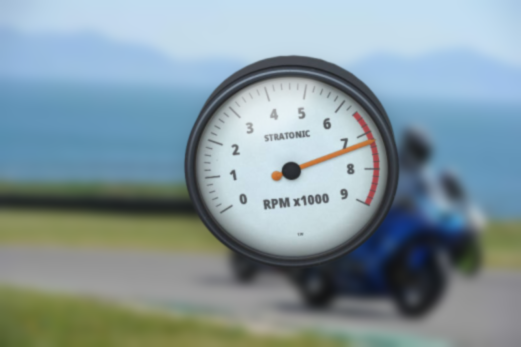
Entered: {"value": 7200, "unit": "rpm"}
